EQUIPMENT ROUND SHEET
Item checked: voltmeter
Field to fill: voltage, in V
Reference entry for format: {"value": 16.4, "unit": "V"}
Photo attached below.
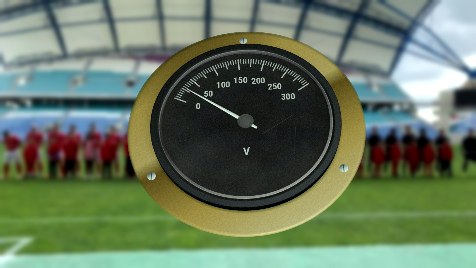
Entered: {"value": 25, "unit": "V"}
